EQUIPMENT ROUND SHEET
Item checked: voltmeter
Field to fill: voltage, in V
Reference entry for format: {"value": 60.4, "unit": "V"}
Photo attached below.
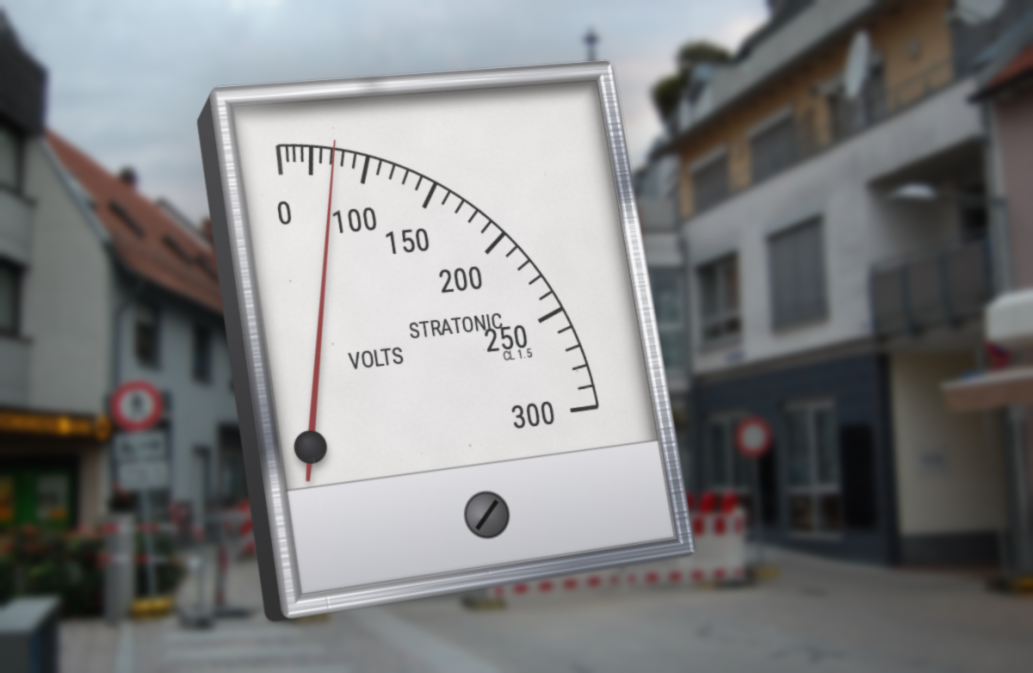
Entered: {"value": 70, "unit": "V"}
